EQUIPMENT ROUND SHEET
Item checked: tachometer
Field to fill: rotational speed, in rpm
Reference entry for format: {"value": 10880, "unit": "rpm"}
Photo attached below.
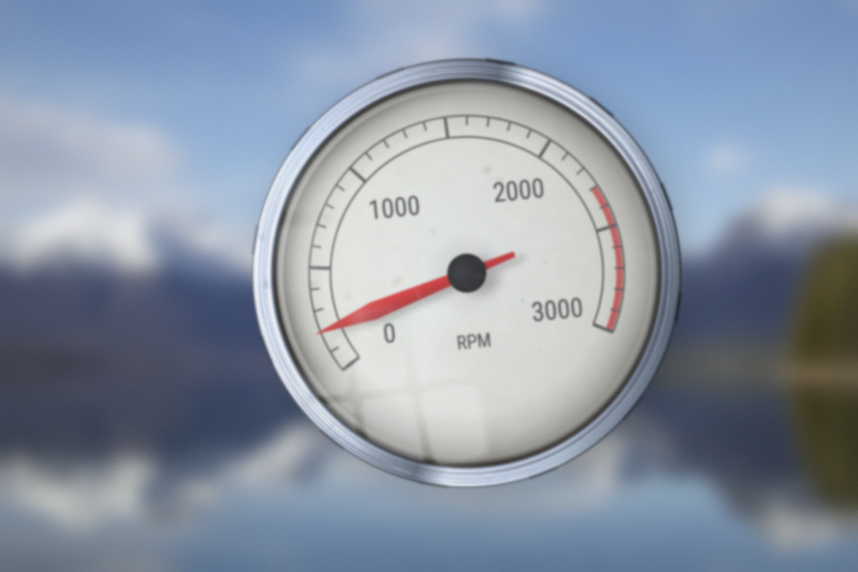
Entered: {"value": 200, "unit": "rpm"}
